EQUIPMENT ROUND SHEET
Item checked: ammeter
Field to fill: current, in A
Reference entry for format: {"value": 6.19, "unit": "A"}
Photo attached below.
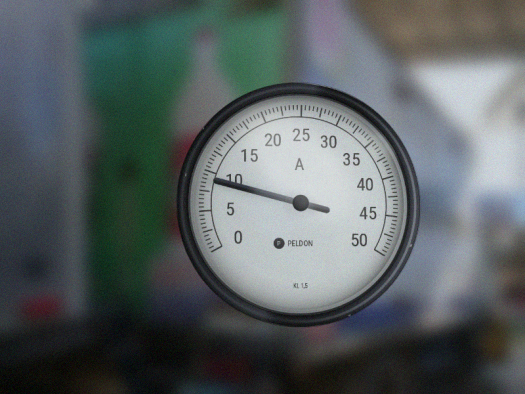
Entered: {"value": 9, "unit": "A"}
